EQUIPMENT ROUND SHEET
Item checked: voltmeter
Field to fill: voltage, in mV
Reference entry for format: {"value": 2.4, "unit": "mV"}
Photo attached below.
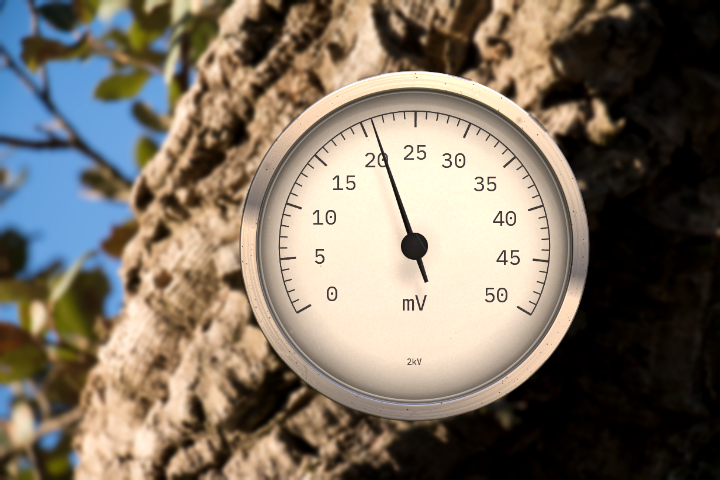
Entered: {"value": 21, "unit": "mV"}
